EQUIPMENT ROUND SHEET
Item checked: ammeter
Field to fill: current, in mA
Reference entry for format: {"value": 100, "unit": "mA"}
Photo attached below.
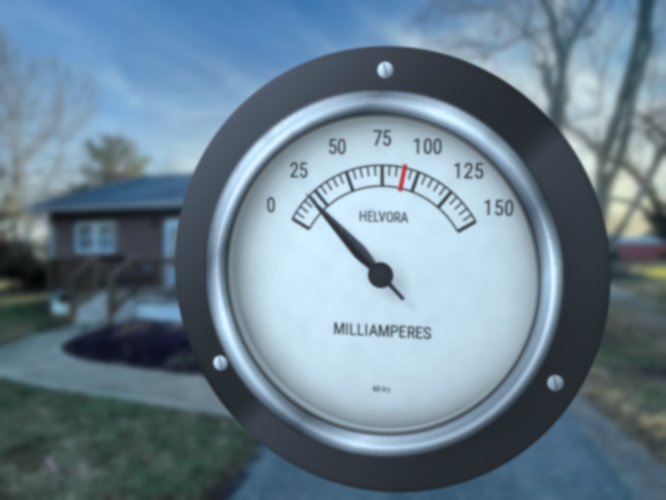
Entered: {"value": 20, "unit": "mA"}
